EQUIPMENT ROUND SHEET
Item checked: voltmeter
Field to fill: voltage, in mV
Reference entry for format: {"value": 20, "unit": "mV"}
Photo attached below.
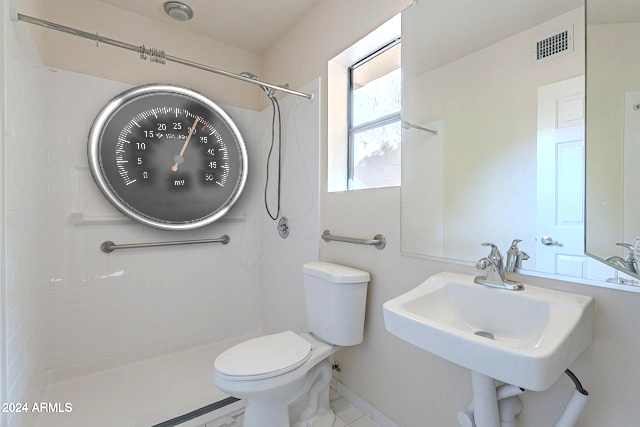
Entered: {"value": 30, "unit": "mV"}
